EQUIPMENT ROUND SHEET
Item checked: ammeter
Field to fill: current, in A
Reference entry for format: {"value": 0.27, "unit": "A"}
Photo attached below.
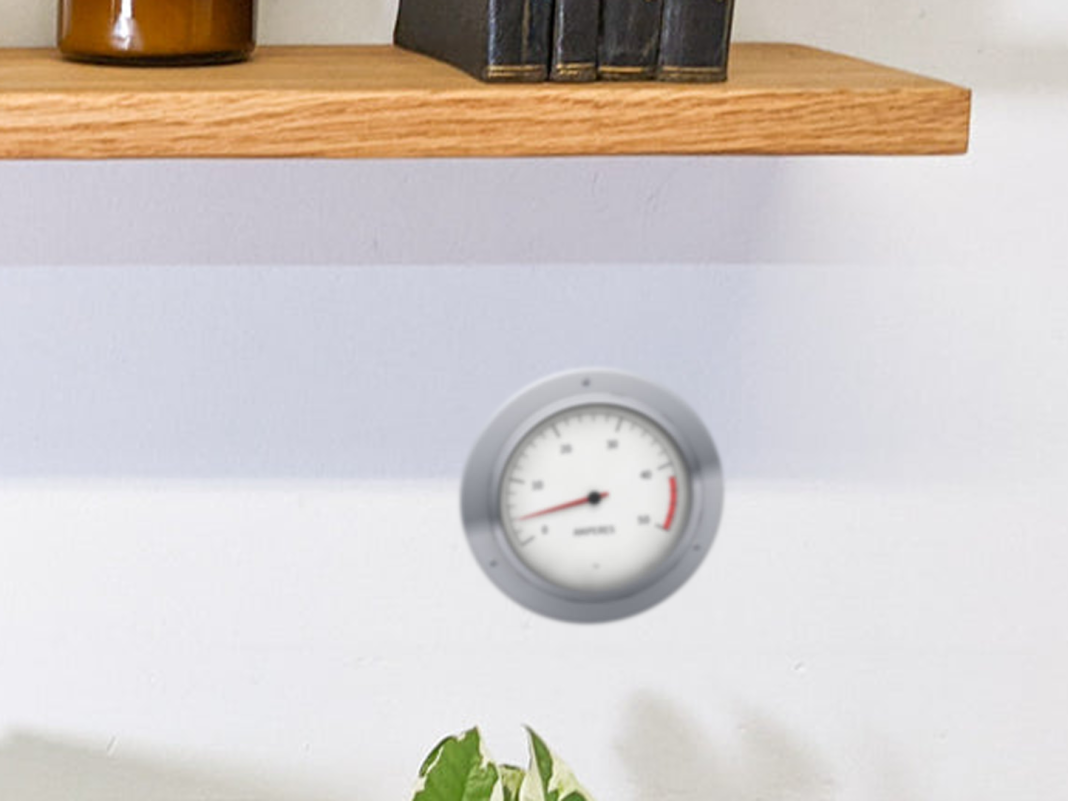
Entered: {"value": 4, "unit": "A"}
